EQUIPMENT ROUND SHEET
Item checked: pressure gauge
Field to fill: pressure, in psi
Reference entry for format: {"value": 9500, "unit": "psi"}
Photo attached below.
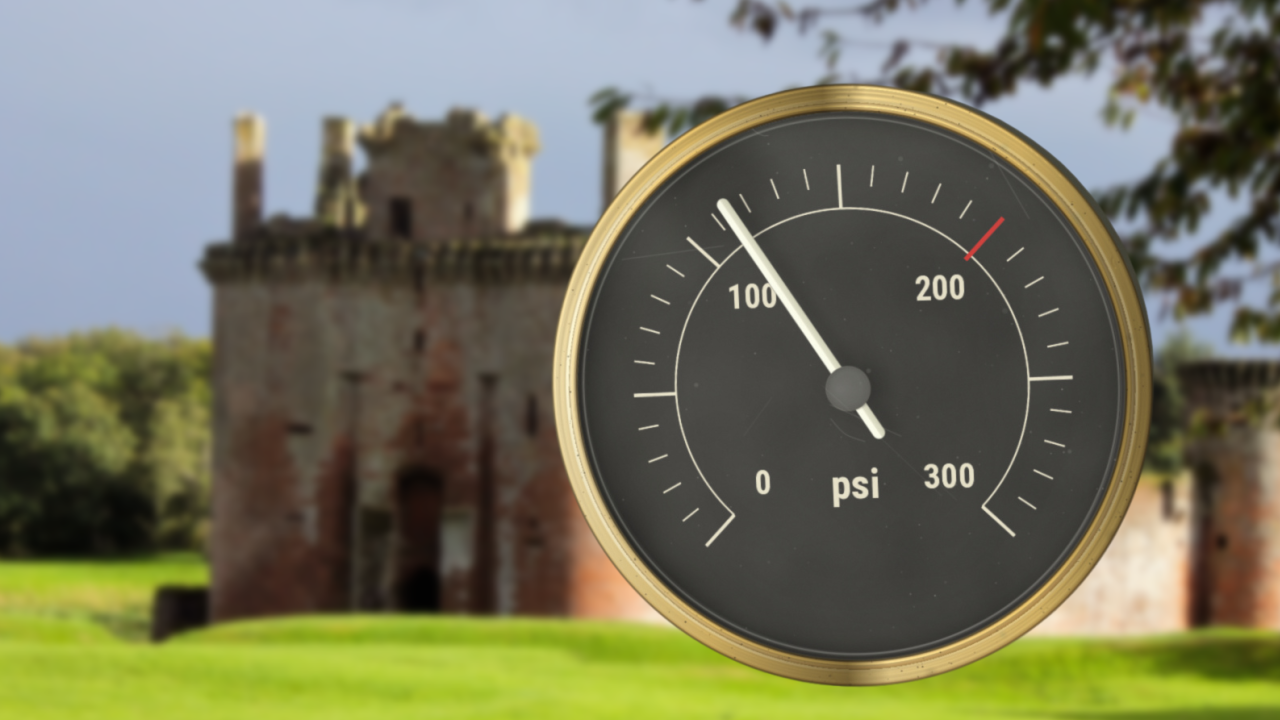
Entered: {"value": 115, "unit": "psi"}
